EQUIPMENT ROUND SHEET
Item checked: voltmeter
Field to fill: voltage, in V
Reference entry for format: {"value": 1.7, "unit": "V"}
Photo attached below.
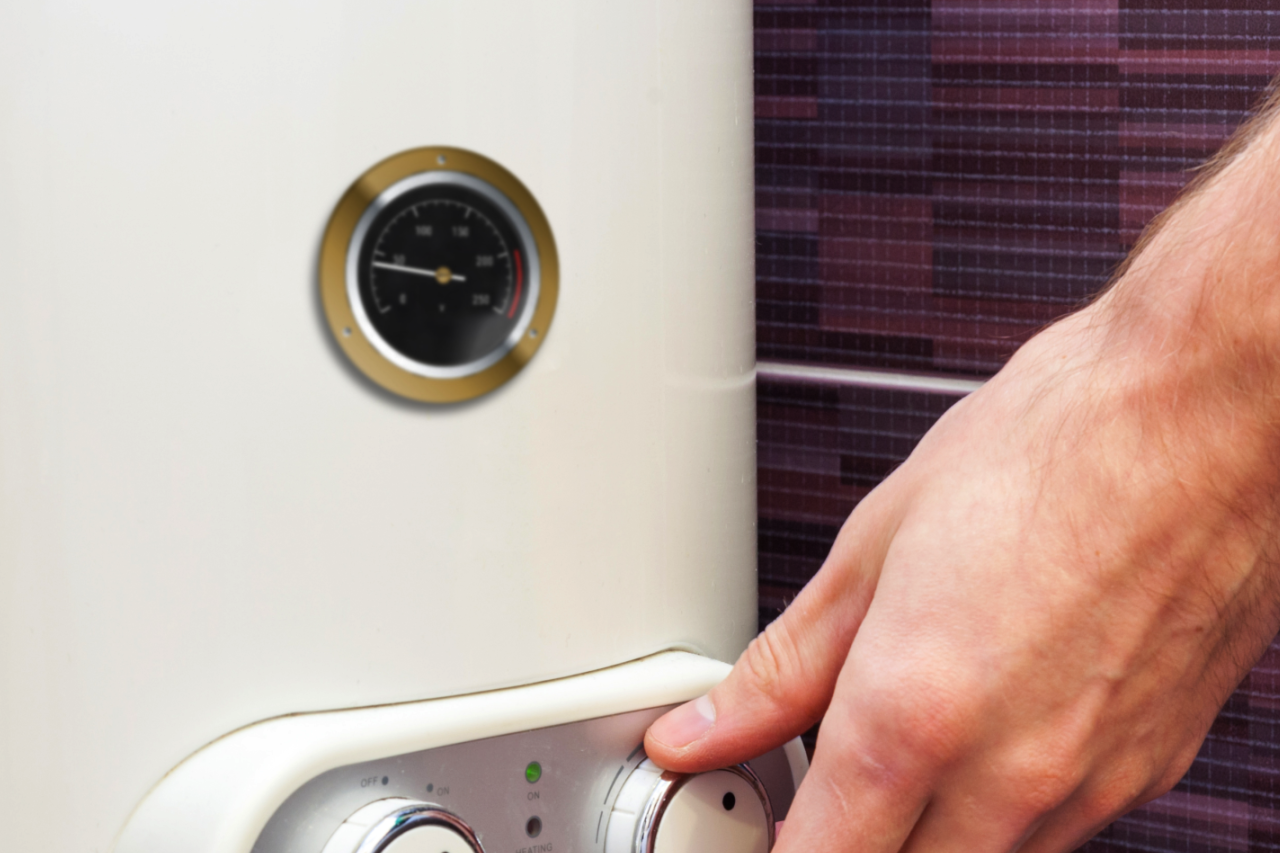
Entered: {"value": 40, "unit": "V"}
